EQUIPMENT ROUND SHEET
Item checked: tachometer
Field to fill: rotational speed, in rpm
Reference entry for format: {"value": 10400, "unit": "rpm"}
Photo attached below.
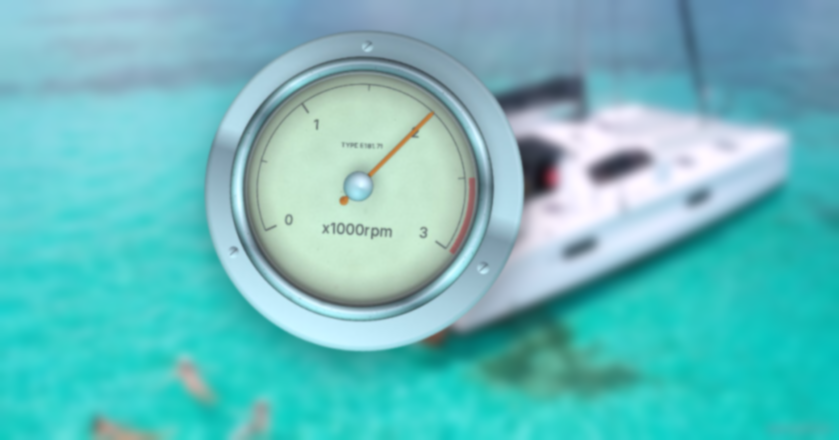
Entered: {"value": 2000, "unit": "rpm"}
